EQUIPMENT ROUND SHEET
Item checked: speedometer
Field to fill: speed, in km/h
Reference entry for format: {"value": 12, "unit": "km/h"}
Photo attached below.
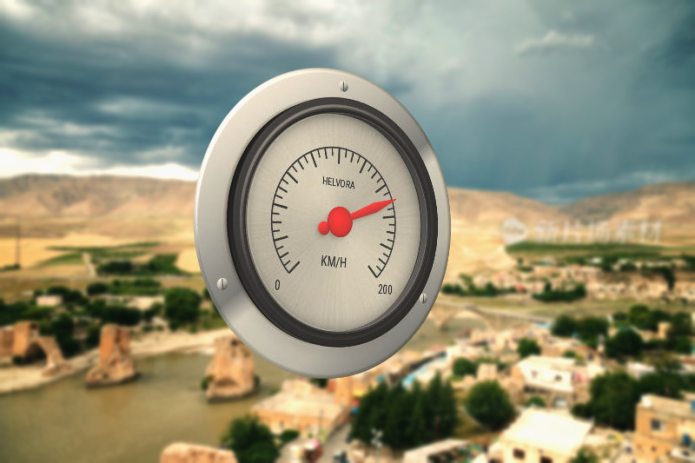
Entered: {"value": 150, "unit": "km/h"}
